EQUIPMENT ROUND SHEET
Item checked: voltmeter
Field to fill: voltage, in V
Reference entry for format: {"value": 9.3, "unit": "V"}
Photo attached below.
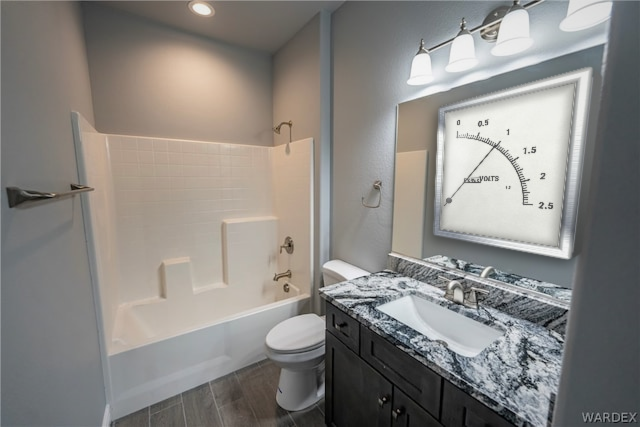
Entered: {"value": 1, "unit": "V"}
